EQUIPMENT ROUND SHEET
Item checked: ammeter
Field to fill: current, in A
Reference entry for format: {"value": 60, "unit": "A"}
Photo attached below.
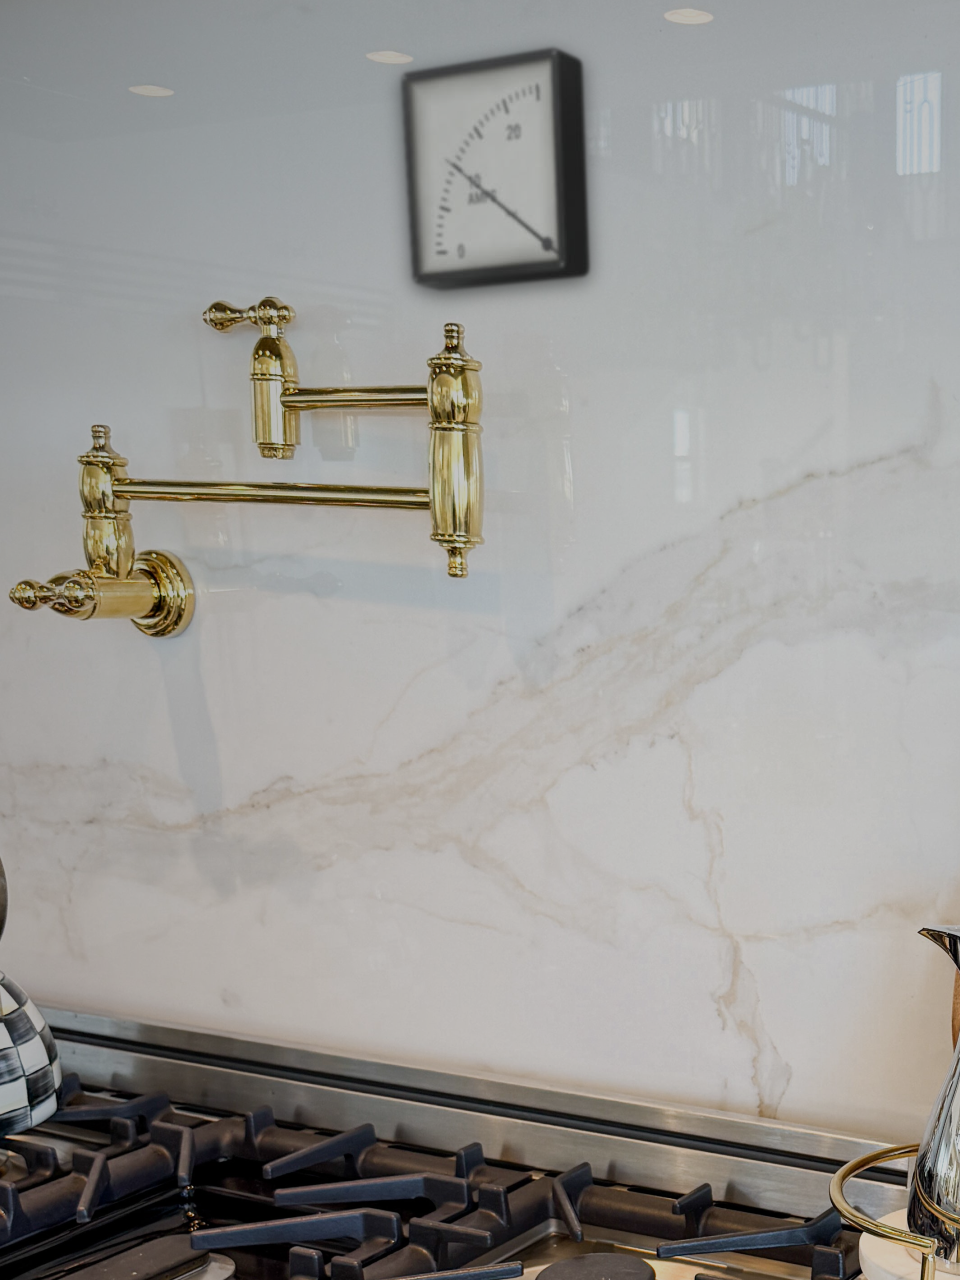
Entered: {"value": 10, "unit": "A"}
